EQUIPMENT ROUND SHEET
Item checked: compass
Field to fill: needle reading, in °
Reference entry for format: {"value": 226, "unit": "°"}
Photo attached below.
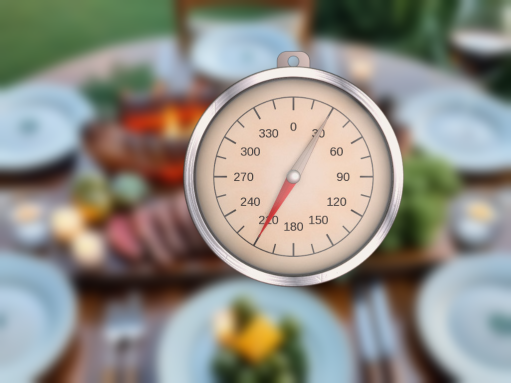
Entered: {"value": 210, "unit": "°"}
